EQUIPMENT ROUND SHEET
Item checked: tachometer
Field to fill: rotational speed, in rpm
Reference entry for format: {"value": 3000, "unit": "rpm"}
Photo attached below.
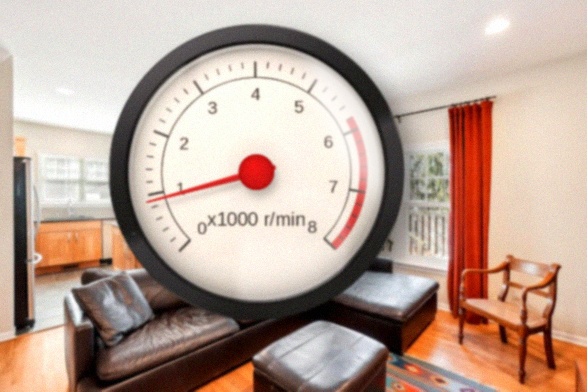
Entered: {"value": 900, "unit": "rpm"}
